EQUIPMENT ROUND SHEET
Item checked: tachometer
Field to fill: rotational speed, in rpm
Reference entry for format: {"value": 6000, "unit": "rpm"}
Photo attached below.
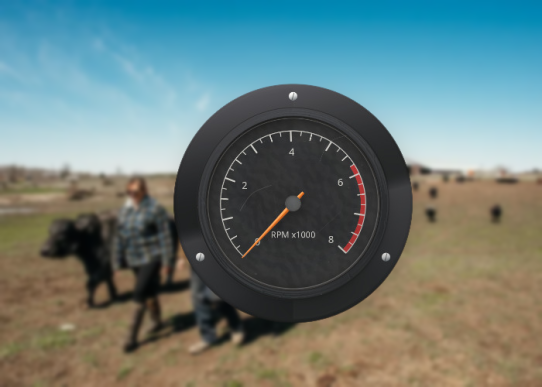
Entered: {"value": 0, "unit": "rpm"}
